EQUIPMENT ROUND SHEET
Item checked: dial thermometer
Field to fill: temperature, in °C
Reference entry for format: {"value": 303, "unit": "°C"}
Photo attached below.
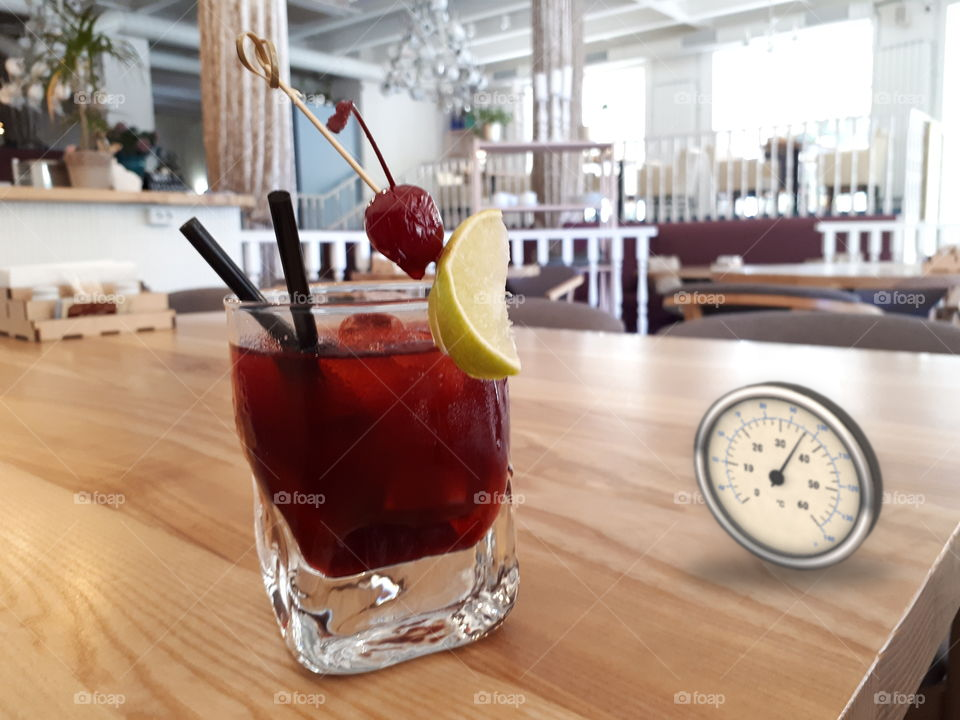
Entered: {"value": 36, "unit": "°C"}
